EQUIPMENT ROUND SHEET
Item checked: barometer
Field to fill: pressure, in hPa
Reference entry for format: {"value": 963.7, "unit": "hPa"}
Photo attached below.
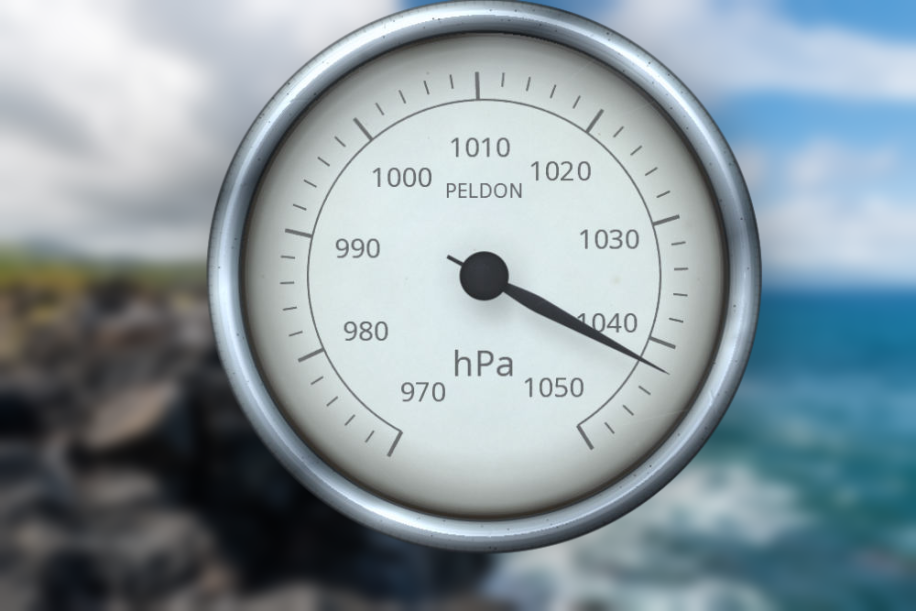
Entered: {"value": 1042, "unit": "hPa"}
